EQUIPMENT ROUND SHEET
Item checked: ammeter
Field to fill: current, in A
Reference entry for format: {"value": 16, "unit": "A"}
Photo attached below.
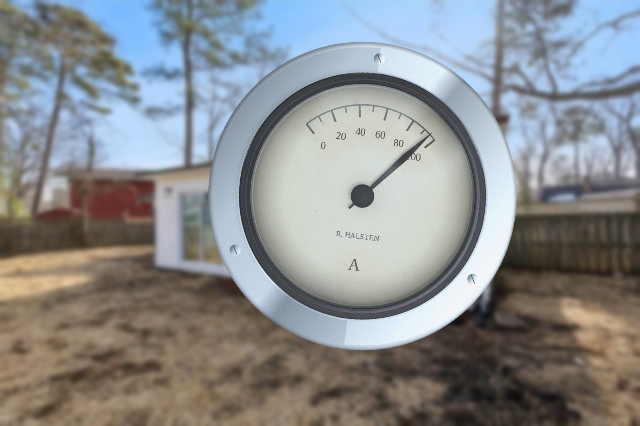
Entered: {"value": 95, "unit": "A"}
